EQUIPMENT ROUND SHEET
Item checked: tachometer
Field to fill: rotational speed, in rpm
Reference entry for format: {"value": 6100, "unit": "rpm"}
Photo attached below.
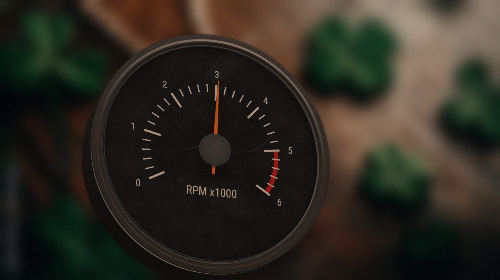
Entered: {"value": 3000, "unit": "rpm"}
